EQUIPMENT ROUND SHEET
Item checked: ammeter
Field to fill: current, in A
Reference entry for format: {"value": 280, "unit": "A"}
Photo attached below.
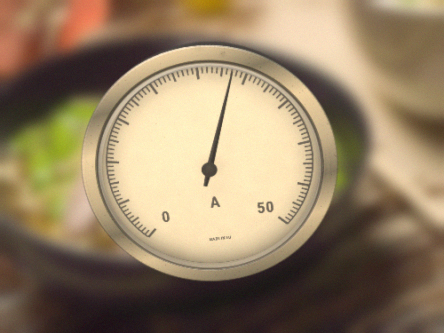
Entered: {"value": 28.5, "unit": "A"}
